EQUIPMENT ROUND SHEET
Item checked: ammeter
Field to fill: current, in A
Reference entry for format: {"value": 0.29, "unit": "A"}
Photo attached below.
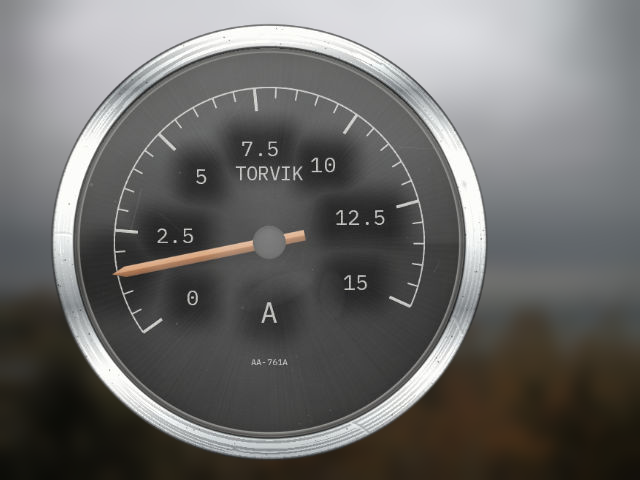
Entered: {"value": 1.5, "unit": "A"}
